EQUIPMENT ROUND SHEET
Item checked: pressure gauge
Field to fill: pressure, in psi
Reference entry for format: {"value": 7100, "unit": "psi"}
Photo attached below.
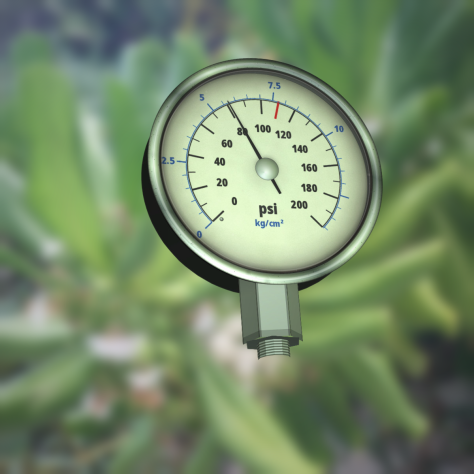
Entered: {"value": 80, "unit": "psi"}
